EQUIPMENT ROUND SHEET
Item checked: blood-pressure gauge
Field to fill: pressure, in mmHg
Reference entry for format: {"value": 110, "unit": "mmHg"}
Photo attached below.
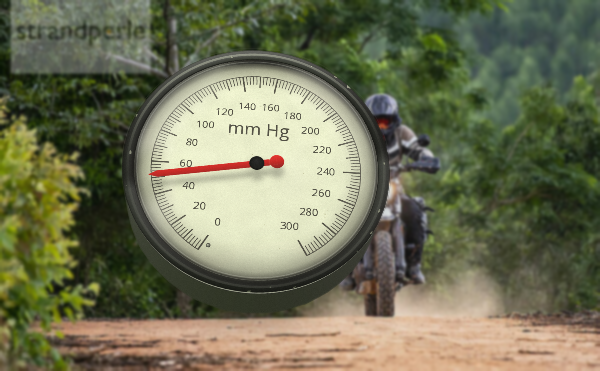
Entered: {"value": 50, "unit": "mmHg"}
